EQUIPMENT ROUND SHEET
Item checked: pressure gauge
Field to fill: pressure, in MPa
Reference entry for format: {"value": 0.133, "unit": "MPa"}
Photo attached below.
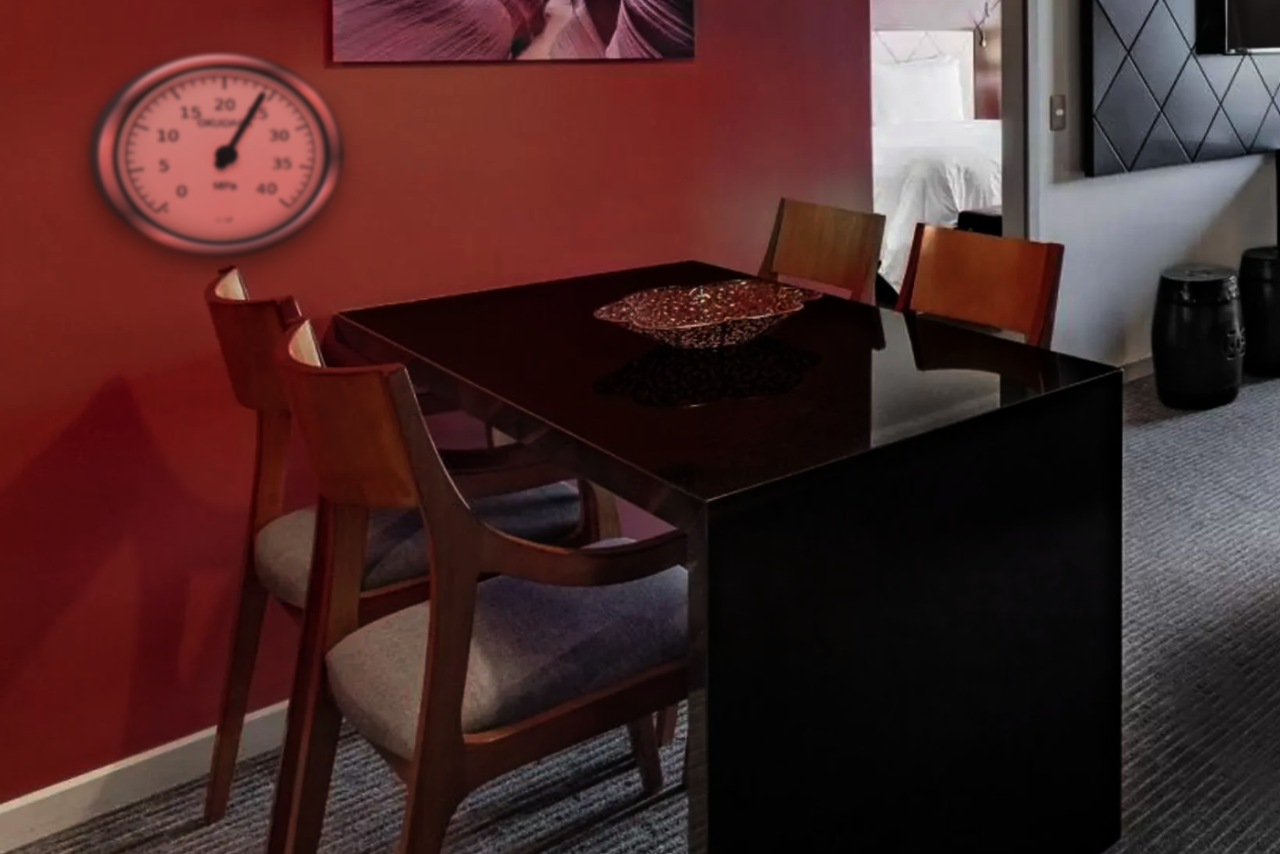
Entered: {"value": 24, "unit": "MPa"}
